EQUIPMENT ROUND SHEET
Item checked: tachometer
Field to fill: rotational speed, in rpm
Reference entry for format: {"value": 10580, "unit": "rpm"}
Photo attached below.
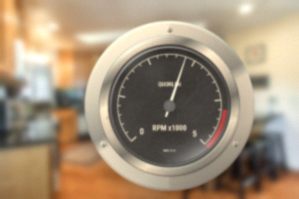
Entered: {"value": 2800, "unit": "rpm"}
